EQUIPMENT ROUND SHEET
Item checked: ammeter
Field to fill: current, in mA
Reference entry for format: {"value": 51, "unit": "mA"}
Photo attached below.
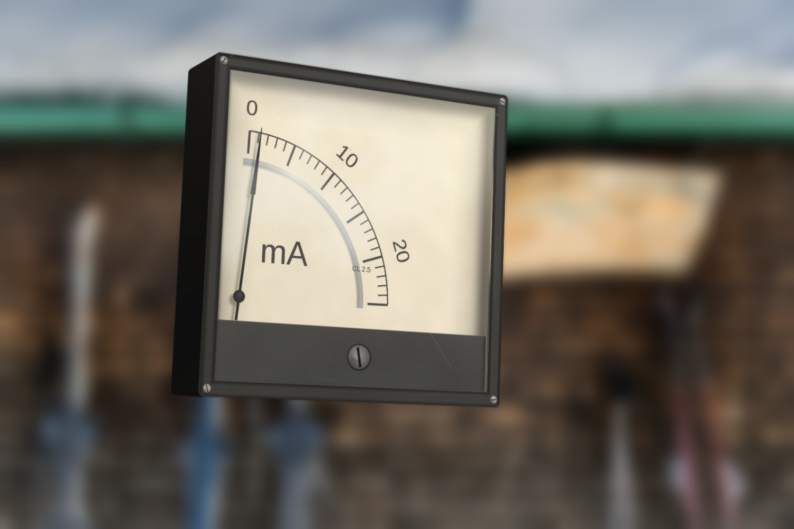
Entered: {"value": 1, "unit": "mA"}
